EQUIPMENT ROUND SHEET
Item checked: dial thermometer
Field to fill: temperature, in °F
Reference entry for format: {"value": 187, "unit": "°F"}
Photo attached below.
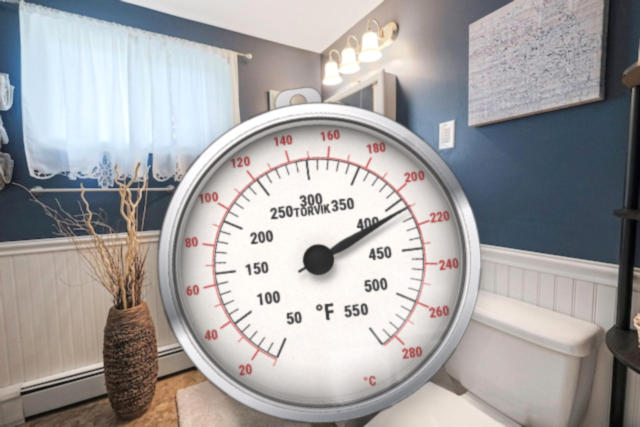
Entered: {"value": 410, "unit": "°F"}
